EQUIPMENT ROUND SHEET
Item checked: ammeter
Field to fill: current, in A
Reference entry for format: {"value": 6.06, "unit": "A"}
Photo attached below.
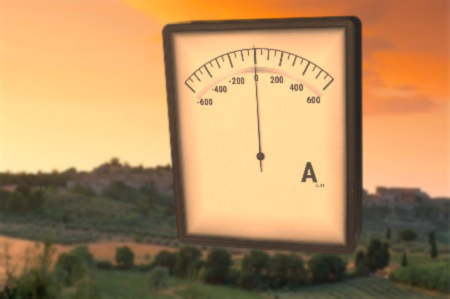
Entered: {"value": 0, "unit": "A"}
